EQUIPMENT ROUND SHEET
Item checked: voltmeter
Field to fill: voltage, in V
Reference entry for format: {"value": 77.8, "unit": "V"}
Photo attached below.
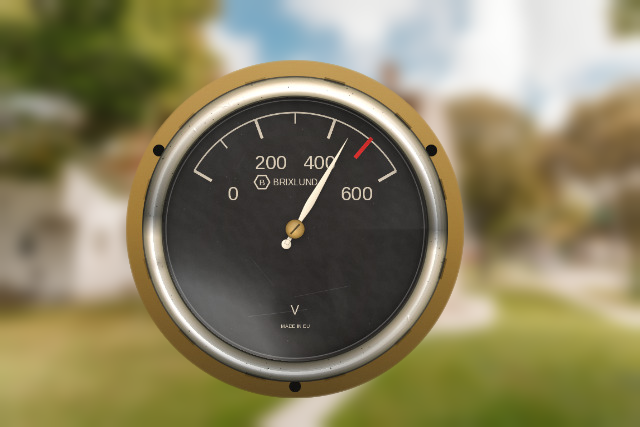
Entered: {"value": 450, "unit": "V"}
